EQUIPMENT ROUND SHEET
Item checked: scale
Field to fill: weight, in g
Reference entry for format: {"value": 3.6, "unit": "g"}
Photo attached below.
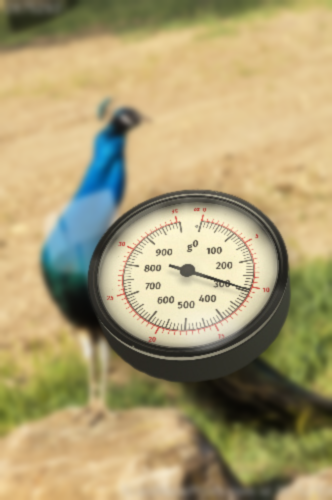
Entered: {"value": 300, "unit": "g"}
